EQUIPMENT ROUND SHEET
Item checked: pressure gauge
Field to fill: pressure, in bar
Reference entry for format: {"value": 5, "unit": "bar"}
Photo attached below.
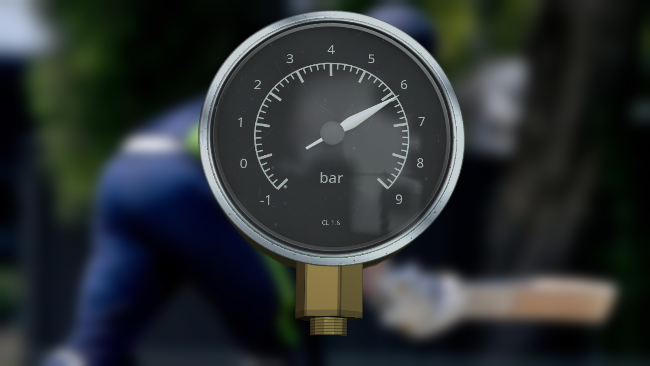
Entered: {"value": 6.2, "unit": "bar"}
